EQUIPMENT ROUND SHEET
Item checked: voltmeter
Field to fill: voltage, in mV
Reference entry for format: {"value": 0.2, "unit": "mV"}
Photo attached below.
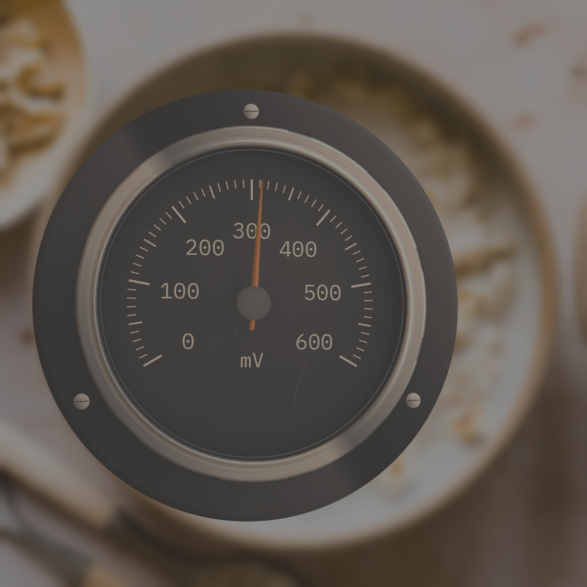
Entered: {"value": 310, "unit": "mV"}
